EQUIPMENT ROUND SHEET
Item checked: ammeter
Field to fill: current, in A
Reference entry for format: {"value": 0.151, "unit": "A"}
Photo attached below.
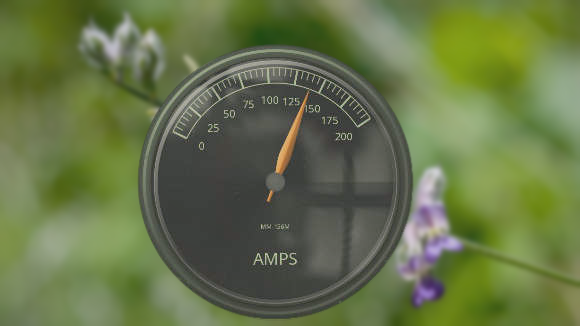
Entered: {"value": 140, "unit": "A"}
